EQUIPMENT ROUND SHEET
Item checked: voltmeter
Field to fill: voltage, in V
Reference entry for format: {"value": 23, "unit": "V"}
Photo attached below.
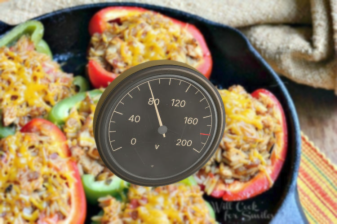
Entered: {"value": 80, "unit": "V"}
